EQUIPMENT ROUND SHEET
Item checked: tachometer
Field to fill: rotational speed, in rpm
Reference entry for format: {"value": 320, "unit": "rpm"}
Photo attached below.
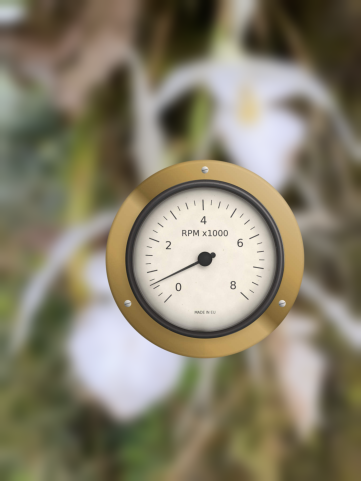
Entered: {"value": 625, "unit": "rpm"}
